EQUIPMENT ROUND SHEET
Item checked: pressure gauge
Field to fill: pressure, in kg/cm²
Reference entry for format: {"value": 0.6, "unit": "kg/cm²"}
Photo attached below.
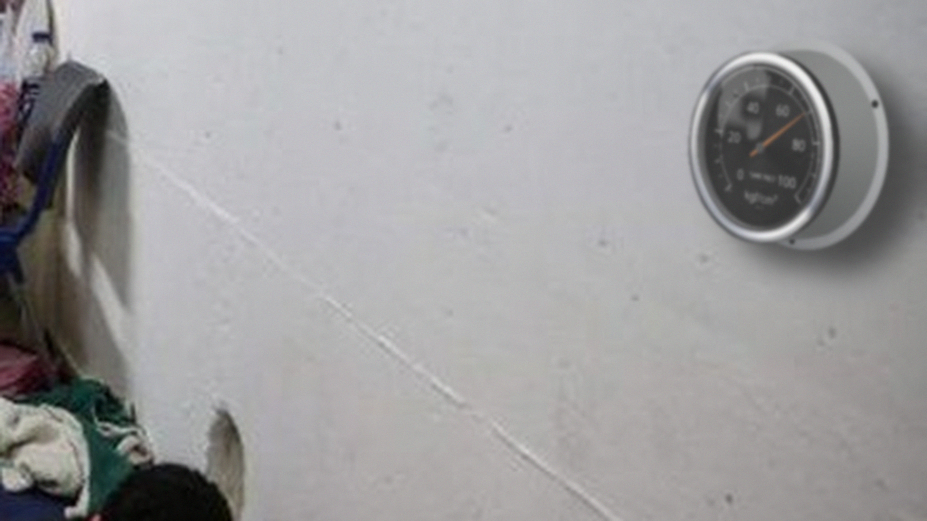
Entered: {"value": 70, "unit": "kg/cm²"}
